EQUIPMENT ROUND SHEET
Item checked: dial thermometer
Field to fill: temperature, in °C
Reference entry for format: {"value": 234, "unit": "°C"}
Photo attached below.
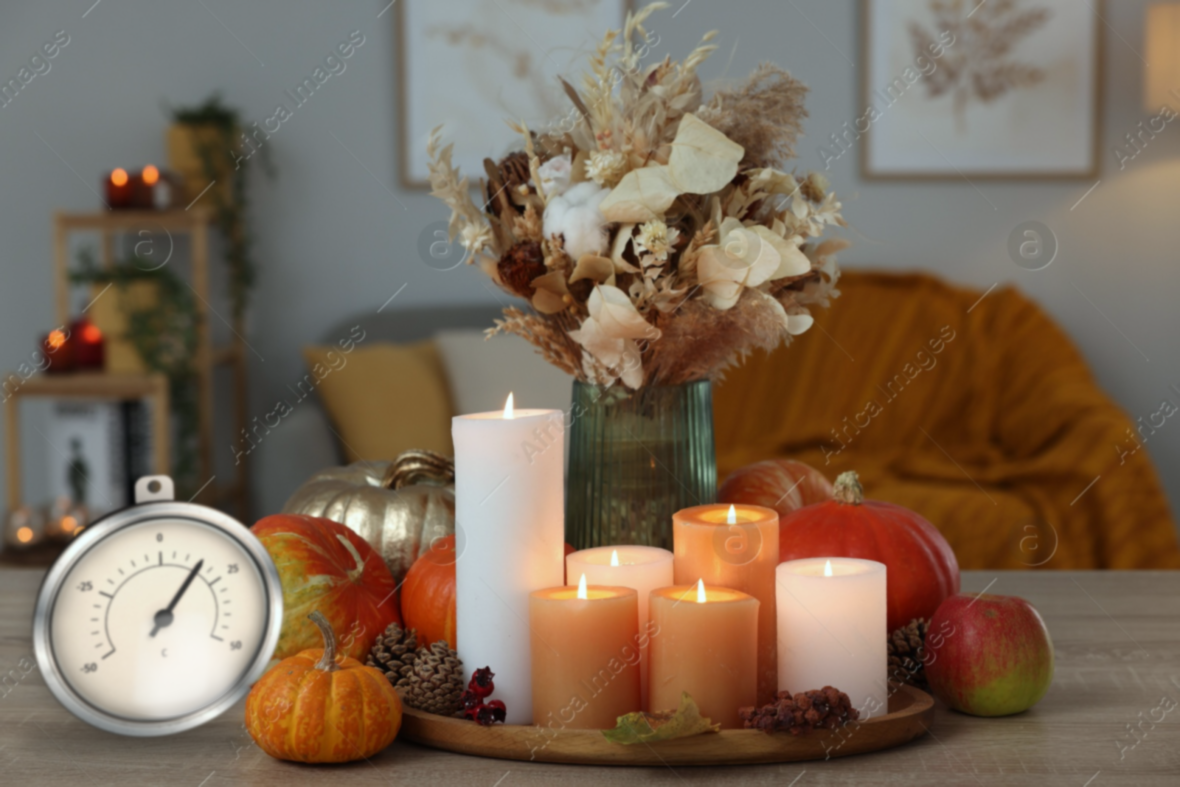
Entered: {"value": 15, "unit": "°C"}
